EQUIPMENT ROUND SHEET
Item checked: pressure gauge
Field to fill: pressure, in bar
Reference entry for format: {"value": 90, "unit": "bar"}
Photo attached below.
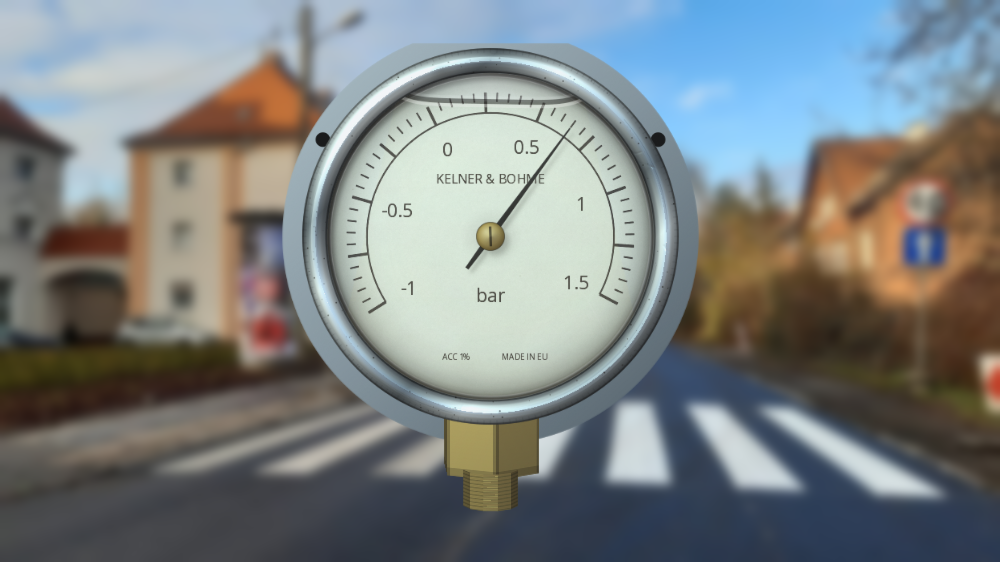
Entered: {"value": 0.65, "unit": "bar"}
